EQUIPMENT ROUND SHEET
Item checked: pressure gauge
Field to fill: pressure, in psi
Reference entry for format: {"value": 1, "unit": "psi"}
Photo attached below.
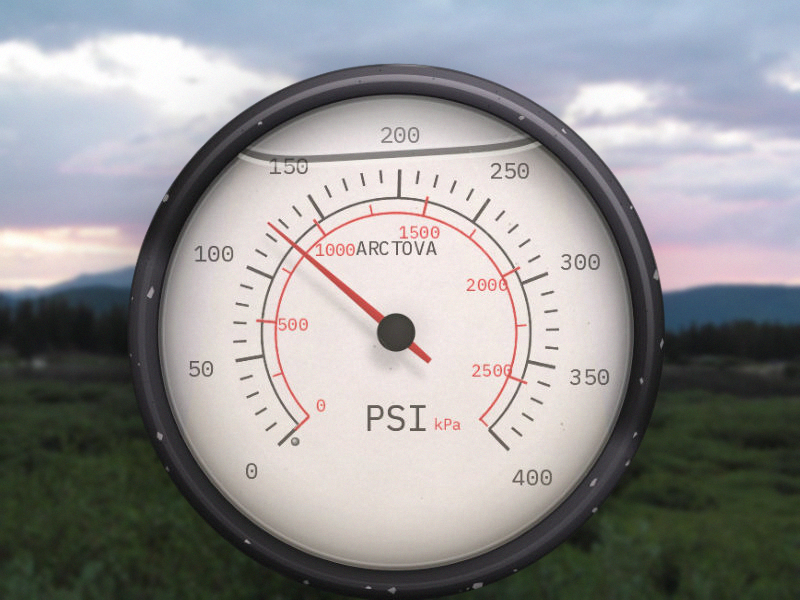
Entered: {"value": 125, "unit": "psi"}
